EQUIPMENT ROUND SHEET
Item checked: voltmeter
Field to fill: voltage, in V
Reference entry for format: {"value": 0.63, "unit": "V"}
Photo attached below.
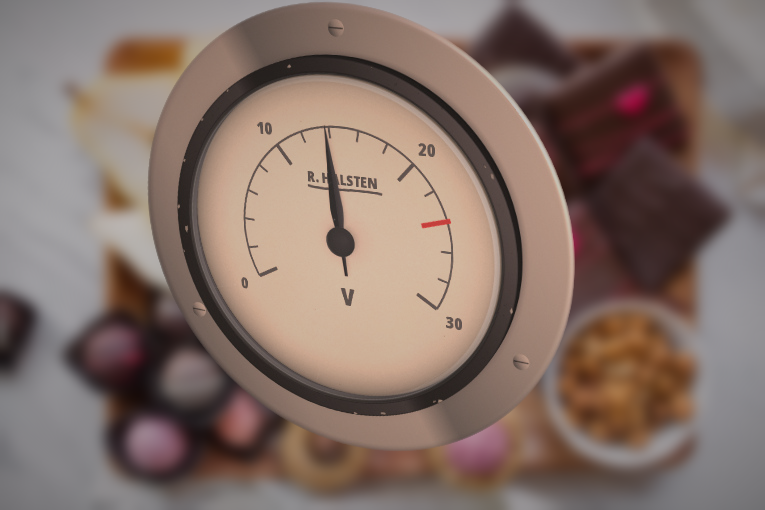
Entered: {"value": 14, "unit": "V"}
